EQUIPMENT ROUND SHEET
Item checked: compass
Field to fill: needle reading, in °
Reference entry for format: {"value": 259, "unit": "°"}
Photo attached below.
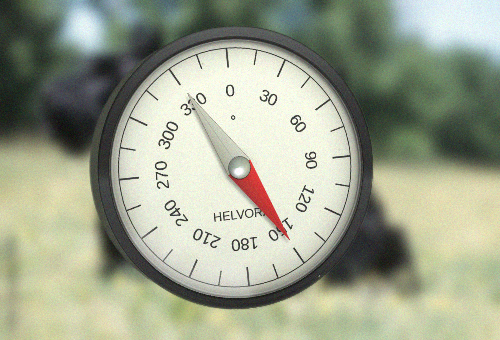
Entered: {"value": 150, "unit": "°"}
